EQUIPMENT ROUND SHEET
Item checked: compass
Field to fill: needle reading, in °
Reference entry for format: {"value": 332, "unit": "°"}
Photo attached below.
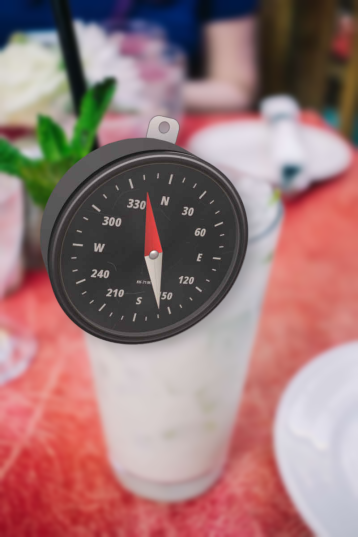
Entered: {"value": 340, "unit": "°"}
